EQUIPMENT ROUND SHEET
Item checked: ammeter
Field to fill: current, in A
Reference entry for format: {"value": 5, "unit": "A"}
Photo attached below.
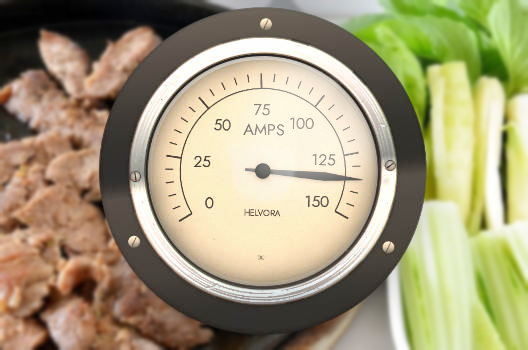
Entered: {"value": 135, "unit": "A"}
